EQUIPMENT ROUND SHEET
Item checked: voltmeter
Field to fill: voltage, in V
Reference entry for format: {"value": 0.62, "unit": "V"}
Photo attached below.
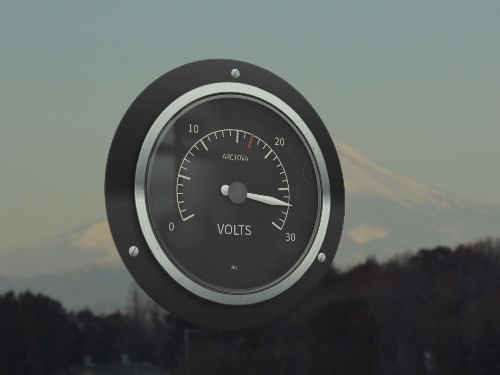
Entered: {"value": 27, "unit": "V"}
